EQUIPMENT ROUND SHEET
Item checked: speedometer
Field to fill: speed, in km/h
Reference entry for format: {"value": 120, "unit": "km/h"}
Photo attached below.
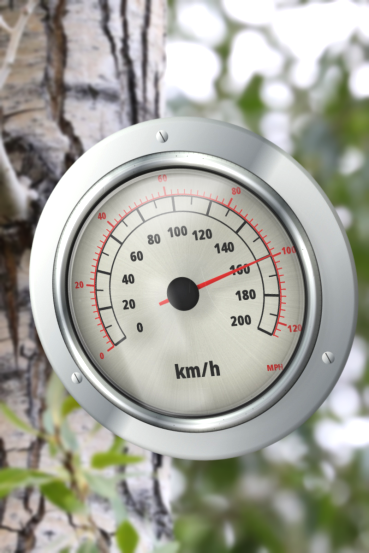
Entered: {"value": 160, "unit": "km/h"}
